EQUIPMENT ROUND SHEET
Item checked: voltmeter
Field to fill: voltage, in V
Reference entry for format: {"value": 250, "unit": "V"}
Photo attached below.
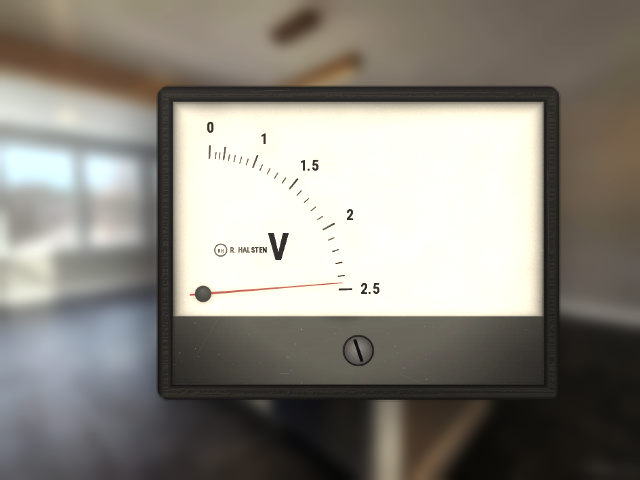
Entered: {"value": 2.45, "unit": "V"}
